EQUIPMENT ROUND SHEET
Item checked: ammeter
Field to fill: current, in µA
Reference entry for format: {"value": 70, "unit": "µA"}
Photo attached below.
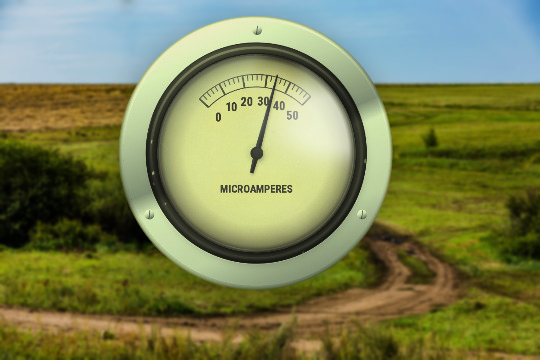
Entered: {"value": 34, "unit": "µA"}
